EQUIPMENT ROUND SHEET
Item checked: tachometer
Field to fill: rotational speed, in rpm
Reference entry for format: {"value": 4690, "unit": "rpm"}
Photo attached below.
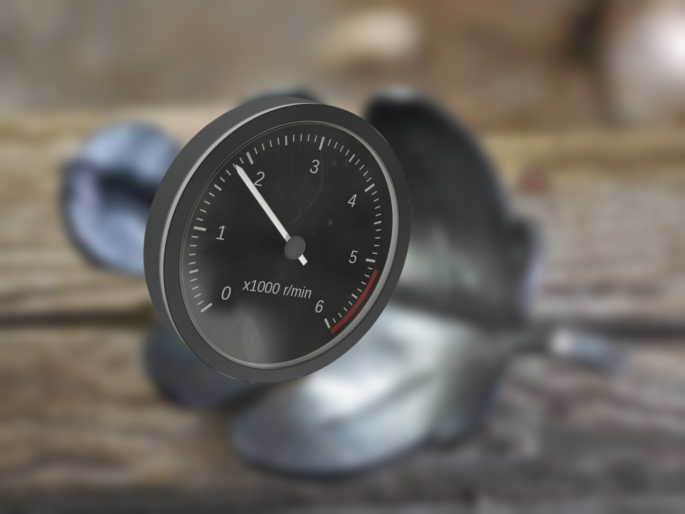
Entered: {"value": 1800, "unit": "rpm"}
